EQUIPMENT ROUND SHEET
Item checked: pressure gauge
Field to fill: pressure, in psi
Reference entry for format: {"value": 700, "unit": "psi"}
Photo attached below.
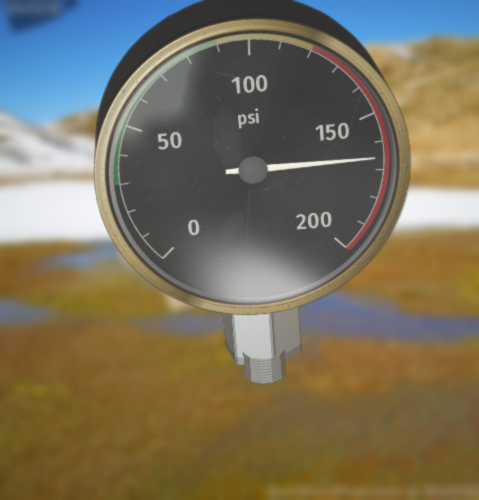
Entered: {"value": 165, "unit": "psi"}
